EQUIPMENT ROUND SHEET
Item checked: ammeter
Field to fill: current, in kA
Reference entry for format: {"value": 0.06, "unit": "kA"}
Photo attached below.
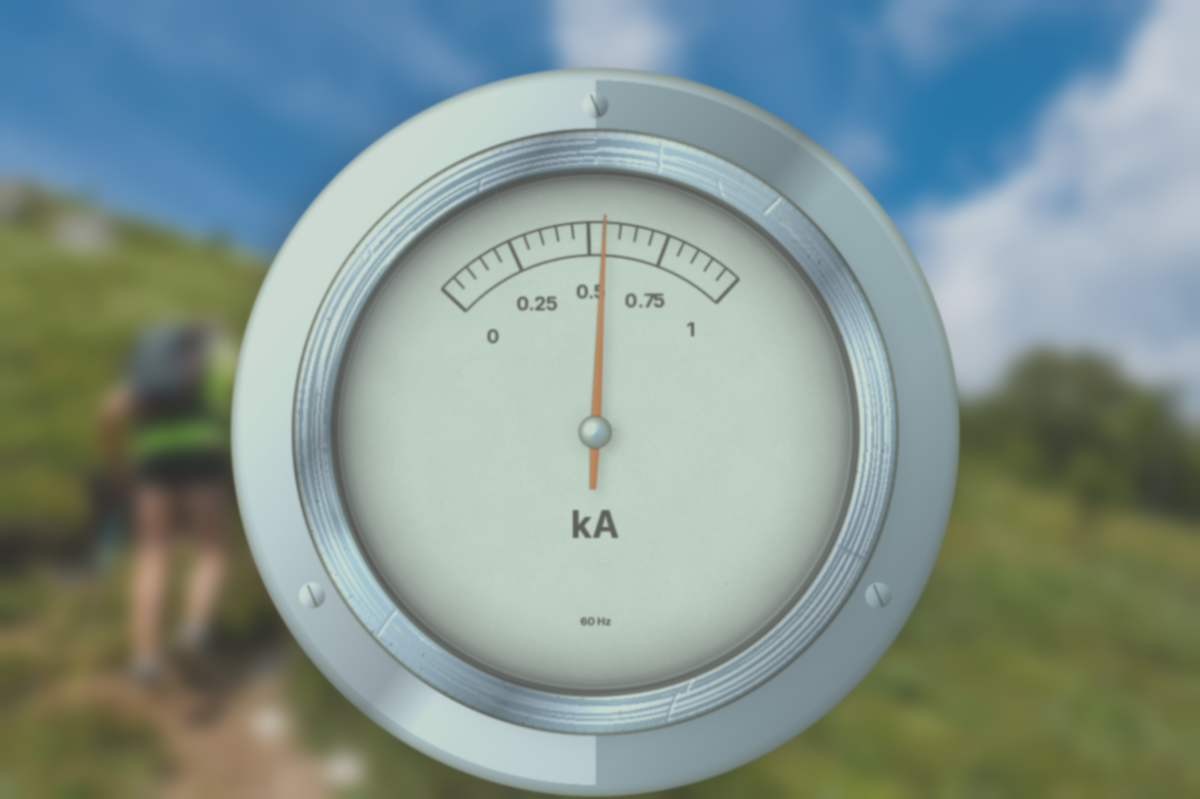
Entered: {"value": 0.55, "unit": "kA"}
